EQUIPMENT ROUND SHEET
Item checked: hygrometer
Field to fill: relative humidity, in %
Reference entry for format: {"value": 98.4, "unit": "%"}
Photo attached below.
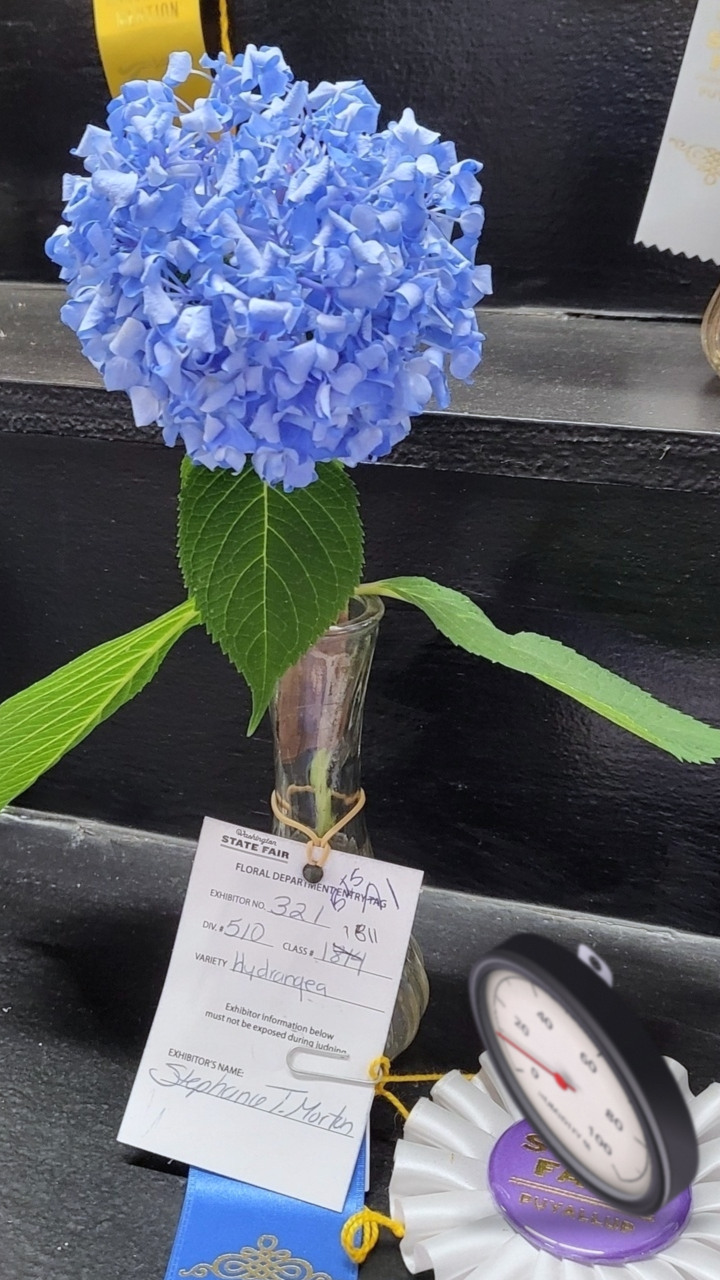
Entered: {"value": 10, "unit": "%"}
